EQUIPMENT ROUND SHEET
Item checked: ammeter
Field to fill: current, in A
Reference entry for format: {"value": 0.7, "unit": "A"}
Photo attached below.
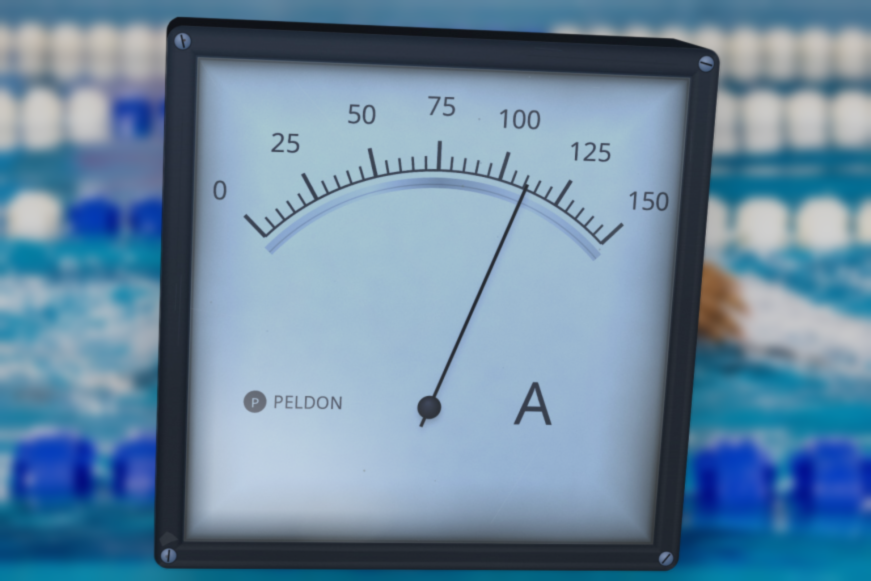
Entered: {"value": 110, "unit": "A"}
